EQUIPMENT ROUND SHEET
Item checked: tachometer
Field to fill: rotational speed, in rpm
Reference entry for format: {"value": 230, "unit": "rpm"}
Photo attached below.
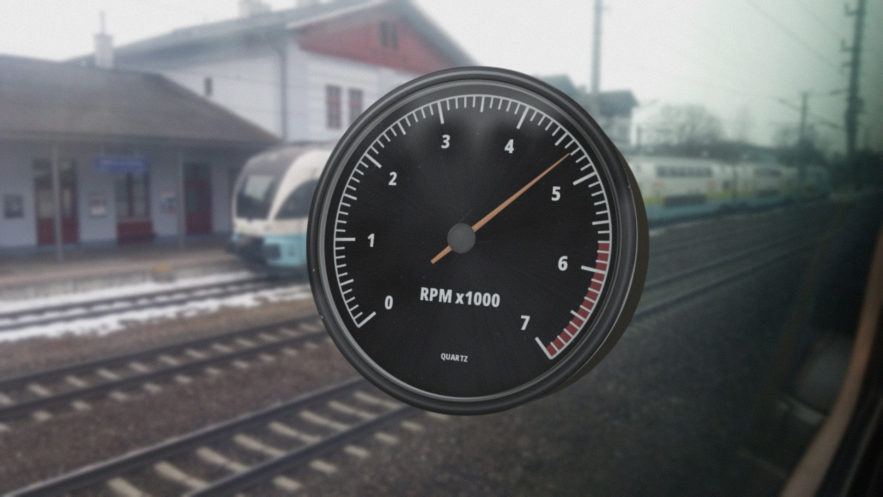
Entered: {"value": 4700, "unit": "rpm"}
